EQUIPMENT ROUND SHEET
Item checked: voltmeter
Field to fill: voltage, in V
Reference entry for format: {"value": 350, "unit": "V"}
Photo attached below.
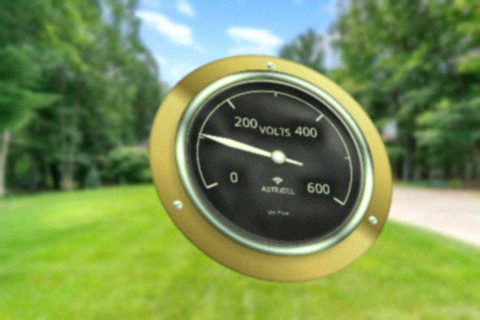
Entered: {"value": 100, "unit": "V"}
